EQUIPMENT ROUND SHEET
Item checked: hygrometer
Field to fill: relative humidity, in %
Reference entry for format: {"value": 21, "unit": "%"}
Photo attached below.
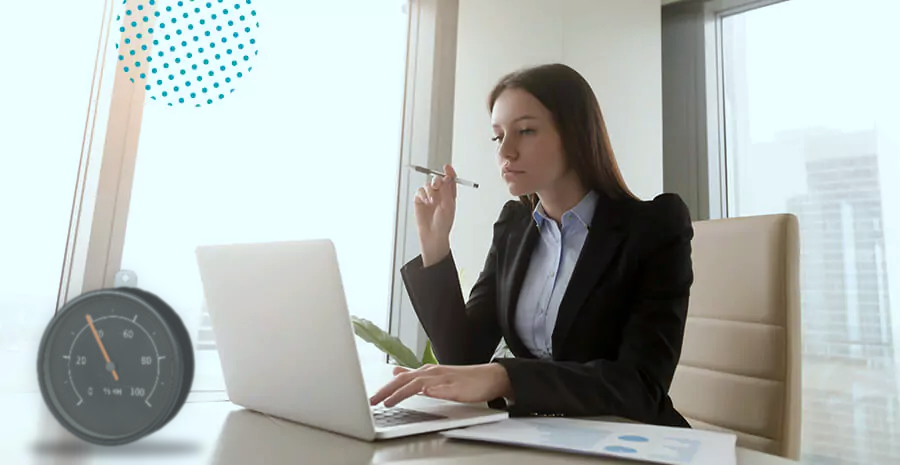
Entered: {"value": 40, "unit": "%"}
